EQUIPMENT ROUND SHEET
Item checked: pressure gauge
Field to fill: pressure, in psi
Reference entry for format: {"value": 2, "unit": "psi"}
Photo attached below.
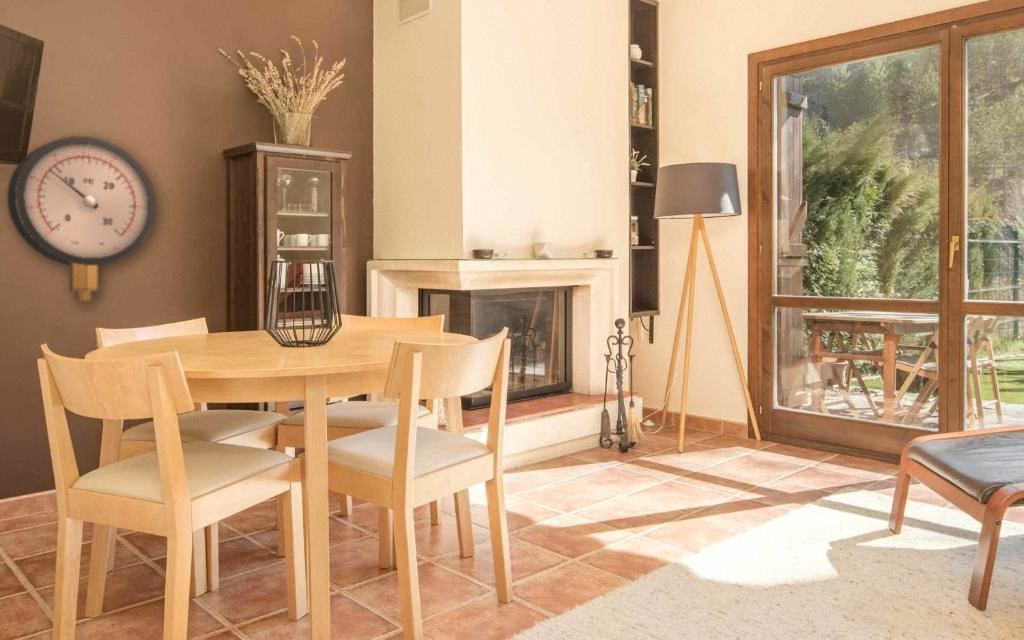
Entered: {"value": 9, "unit": "psi"}
